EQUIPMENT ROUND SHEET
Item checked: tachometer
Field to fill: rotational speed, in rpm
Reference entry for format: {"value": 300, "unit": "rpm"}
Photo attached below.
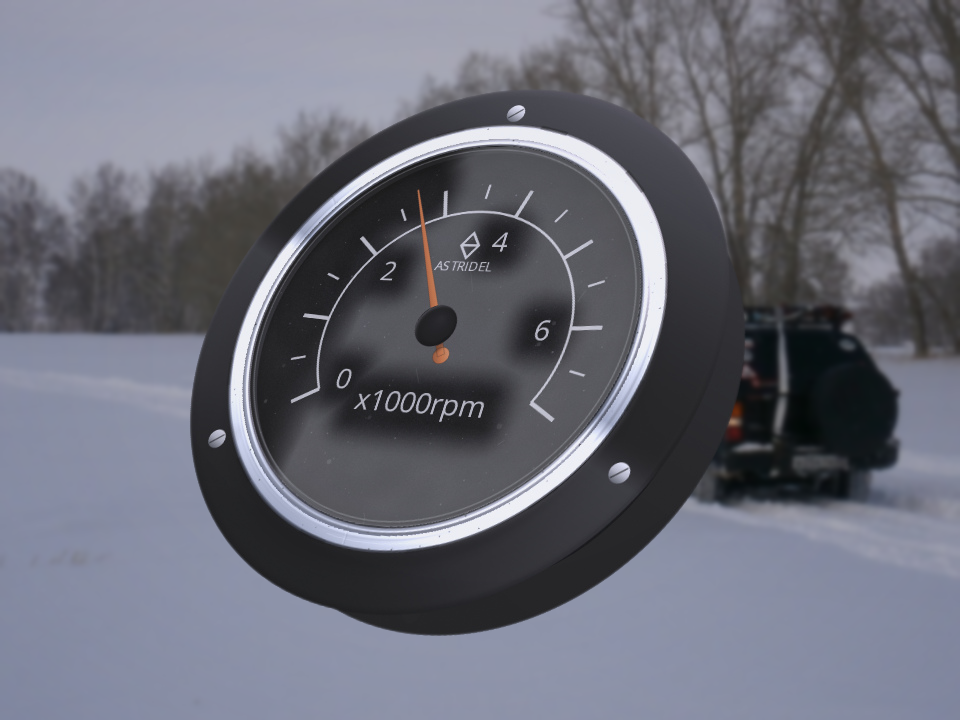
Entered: {"value": 2750, "unit": "rpm"}
